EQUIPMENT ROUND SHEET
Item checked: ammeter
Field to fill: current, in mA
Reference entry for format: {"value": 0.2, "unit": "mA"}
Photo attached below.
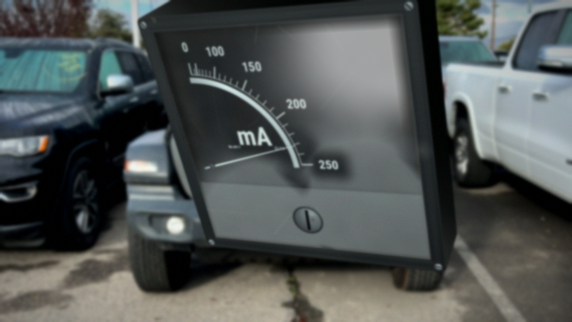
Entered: {"value": 230, "unit": "mA"}
